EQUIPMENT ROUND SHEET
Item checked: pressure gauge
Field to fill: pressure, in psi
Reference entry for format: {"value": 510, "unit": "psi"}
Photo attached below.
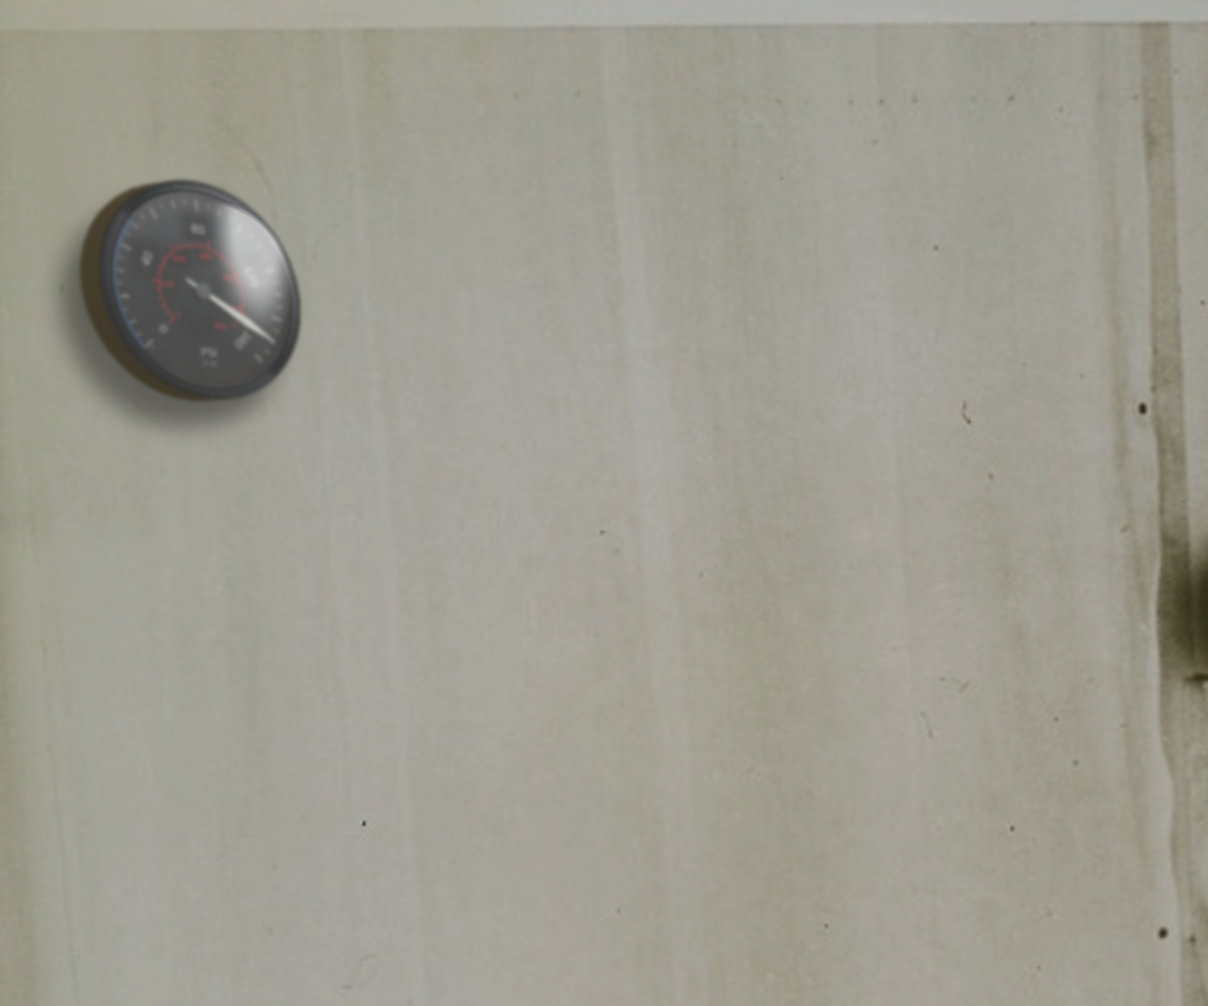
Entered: {"value": 150, "unit": "psi"}
